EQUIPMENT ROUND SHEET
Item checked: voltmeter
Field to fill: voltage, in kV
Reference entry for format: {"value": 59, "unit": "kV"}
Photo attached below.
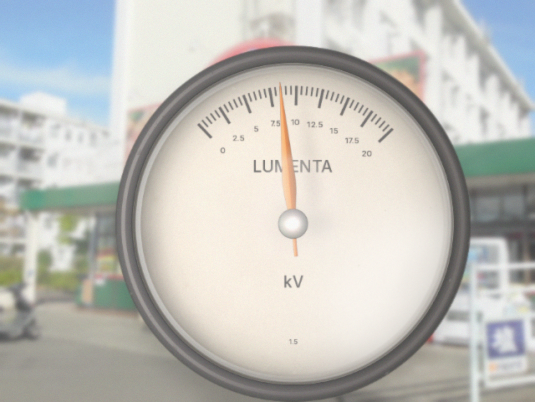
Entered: {"value": 8.5, "unit": "kV"}
